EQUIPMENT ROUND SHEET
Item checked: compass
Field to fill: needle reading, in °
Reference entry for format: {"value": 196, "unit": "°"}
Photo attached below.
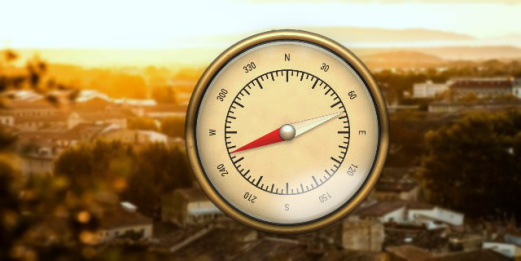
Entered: {"value": 250, "unit": "°"}
